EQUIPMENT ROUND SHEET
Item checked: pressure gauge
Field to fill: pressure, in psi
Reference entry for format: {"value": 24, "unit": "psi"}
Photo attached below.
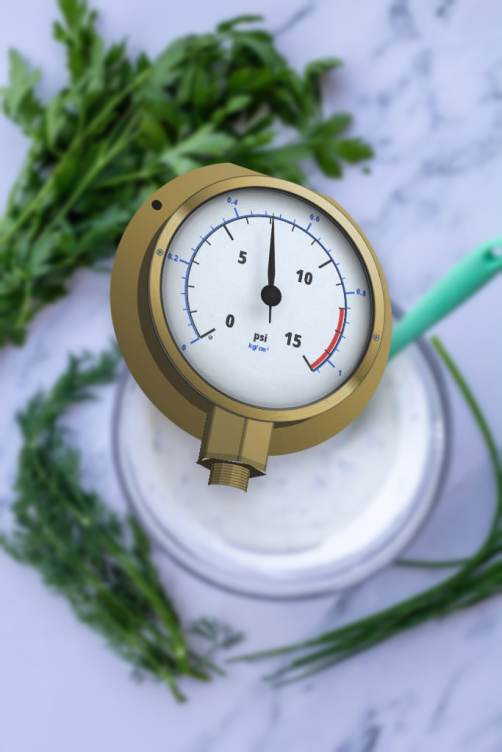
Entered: {"value": 7, "unit": "psi"}
